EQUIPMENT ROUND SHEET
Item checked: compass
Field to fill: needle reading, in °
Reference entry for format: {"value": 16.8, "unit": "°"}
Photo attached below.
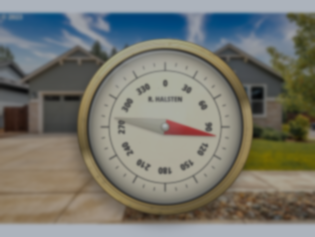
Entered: {"value": 100, "unit": "°"}
